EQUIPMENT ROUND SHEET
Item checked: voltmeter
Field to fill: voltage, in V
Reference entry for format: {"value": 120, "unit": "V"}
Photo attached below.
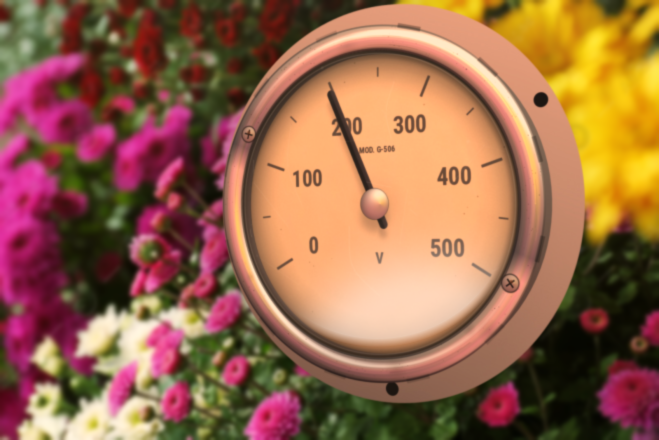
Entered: {"value": 200, "unit": "V"}
